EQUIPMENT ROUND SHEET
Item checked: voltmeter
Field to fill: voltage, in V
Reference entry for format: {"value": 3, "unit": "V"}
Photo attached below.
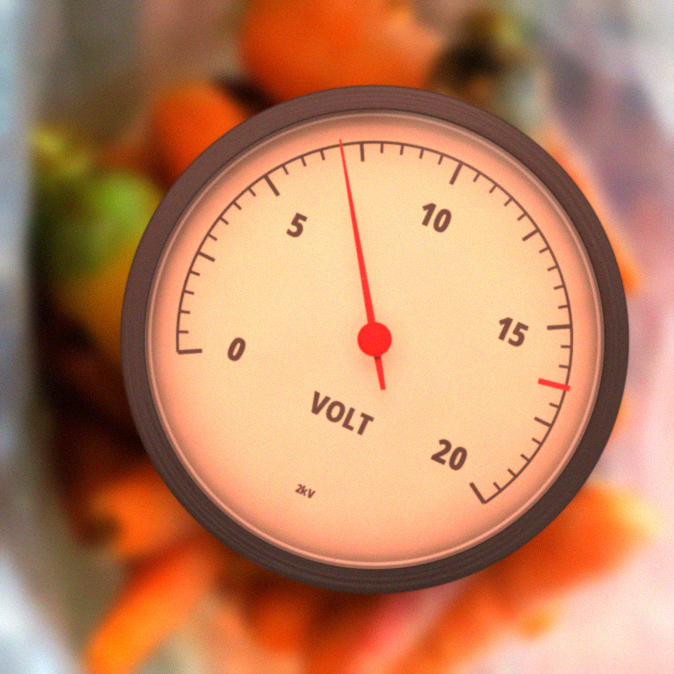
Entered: {"value": 7, "unit": "V"}
